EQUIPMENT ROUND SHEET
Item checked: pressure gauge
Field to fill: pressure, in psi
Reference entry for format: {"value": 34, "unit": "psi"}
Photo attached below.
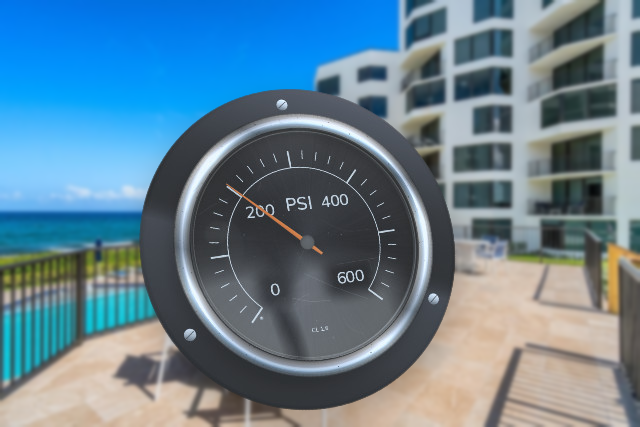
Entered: {"value": 200, "unit": "psi"}
